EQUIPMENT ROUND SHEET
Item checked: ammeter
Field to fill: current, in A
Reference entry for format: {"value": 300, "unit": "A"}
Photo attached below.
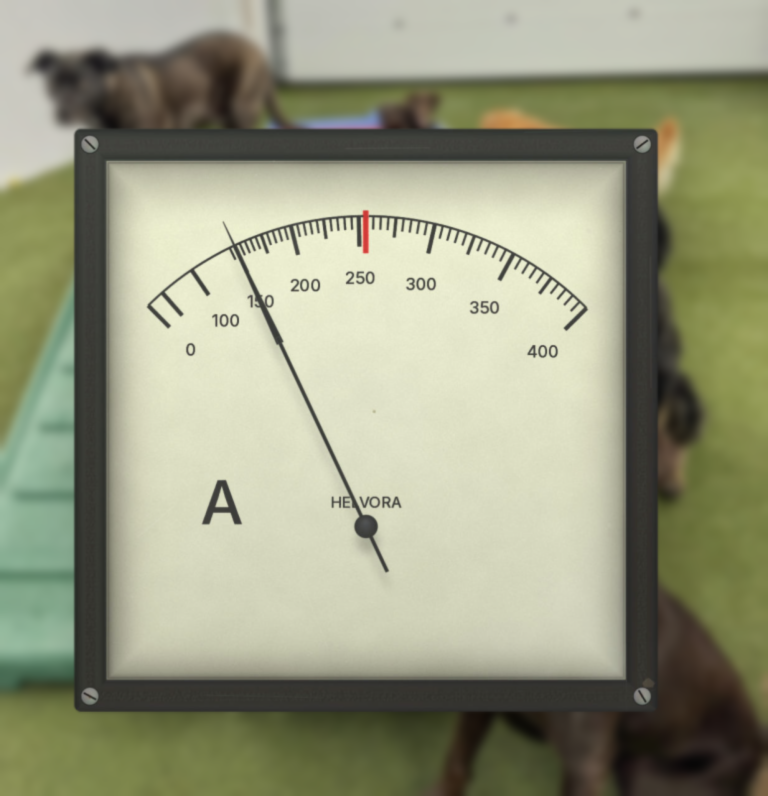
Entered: {"value": 150, "unit": "A"}
